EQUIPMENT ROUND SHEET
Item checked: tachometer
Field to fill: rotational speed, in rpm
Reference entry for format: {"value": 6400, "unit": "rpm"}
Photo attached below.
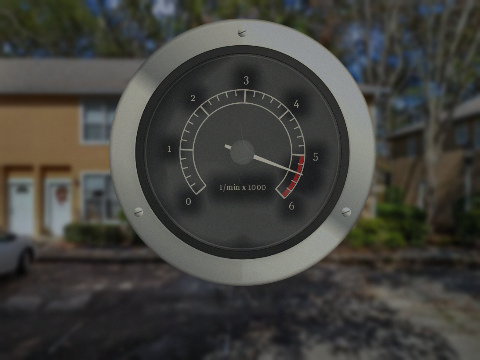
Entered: {"value": 5400, "unit": "rpm"}
